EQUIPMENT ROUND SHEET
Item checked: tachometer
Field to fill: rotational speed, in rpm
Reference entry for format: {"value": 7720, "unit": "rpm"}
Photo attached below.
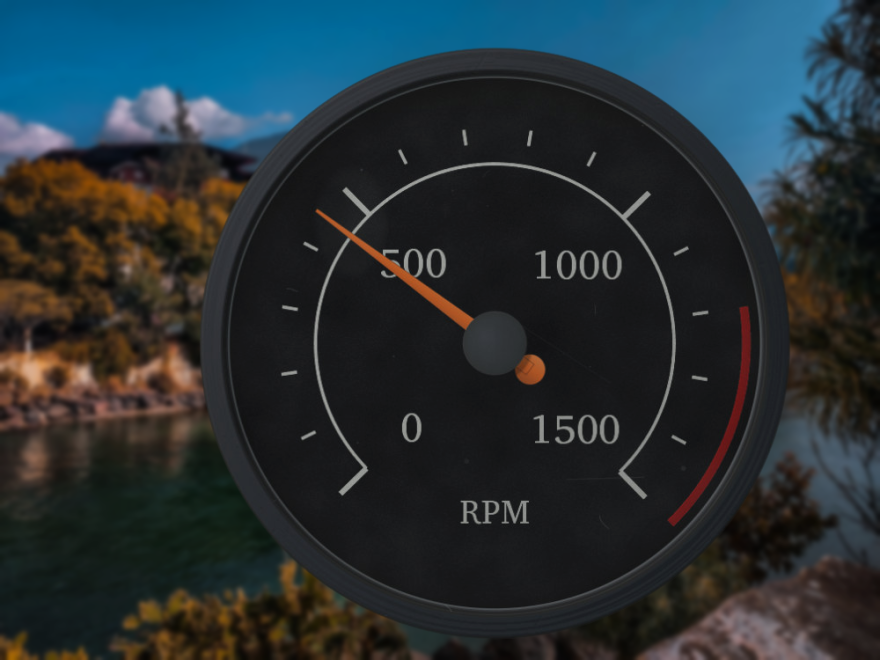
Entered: {"value": 450, "unit": "rpm"}
